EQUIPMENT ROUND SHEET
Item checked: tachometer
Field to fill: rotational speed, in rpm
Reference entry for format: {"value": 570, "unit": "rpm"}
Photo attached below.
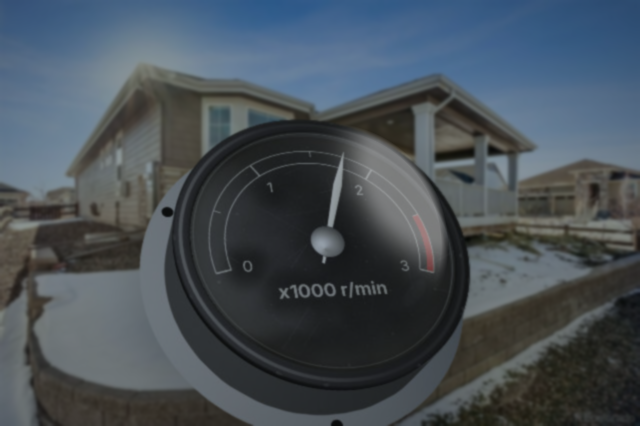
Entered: {"value": 1750, "unit": "rpm"}
